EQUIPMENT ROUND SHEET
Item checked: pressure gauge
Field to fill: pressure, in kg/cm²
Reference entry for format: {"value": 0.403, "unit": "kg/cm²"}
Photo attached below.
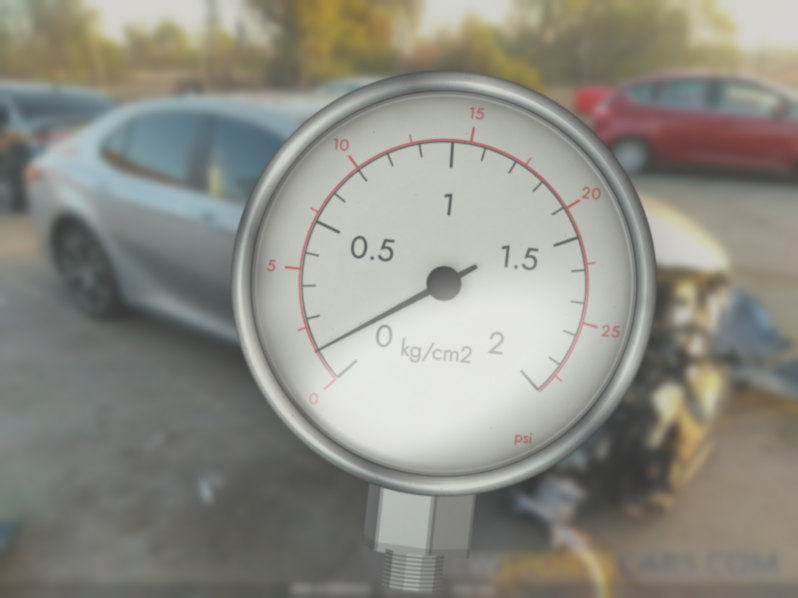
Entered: {"value": 0.1, "unit": "kg/cm²"}
